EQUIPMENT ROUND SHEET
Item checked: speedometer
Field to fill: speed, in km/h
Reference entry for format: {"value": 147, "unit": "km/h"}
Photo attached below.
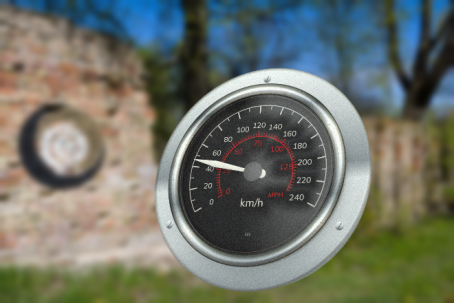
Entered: {"value": 45, "unit": "km/h"}
